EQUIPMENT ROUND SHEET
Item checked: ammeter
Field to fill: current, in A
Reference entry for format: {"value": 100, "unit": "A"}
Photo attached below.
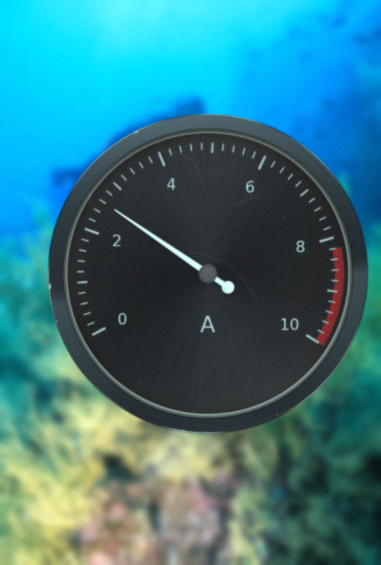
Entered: {"value": 2.6, "unit": "A"}
